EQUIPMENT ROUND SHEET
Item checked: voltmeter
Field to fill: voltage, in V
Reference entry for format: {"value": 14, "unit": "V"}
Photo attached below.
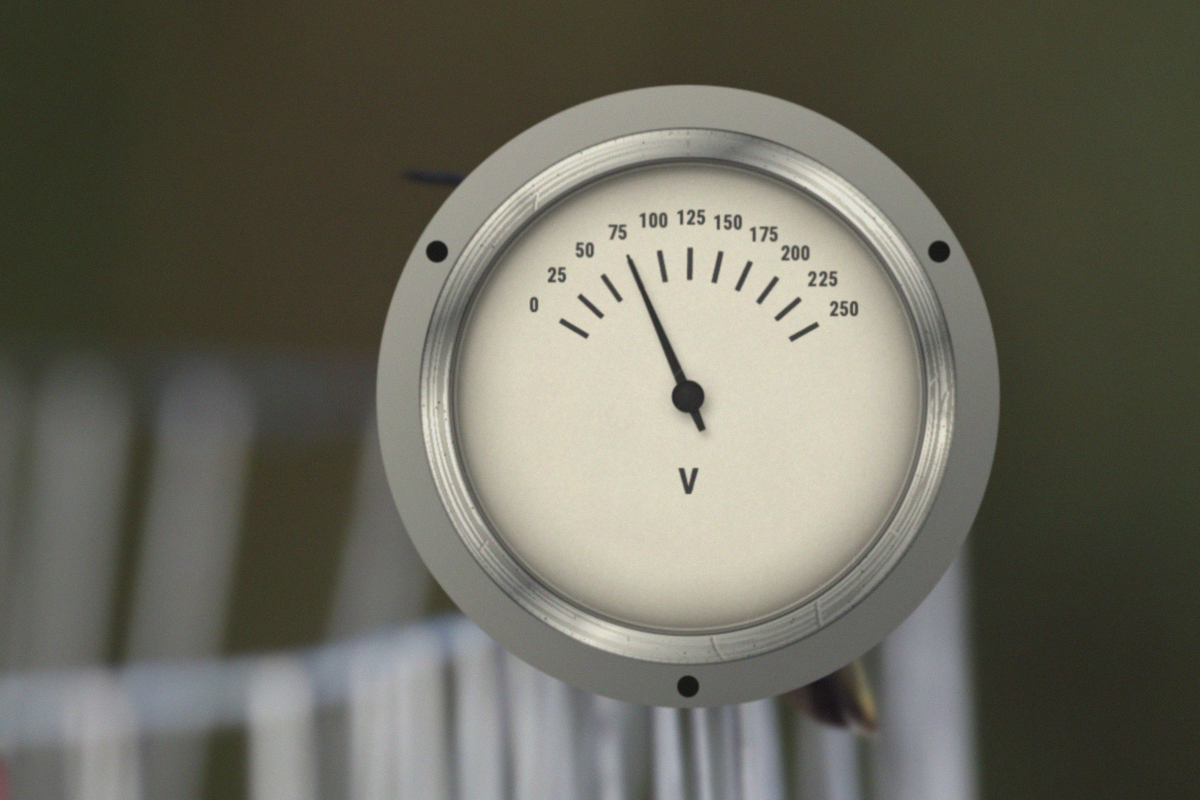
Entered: {"value": 75, "unit": "V"}
